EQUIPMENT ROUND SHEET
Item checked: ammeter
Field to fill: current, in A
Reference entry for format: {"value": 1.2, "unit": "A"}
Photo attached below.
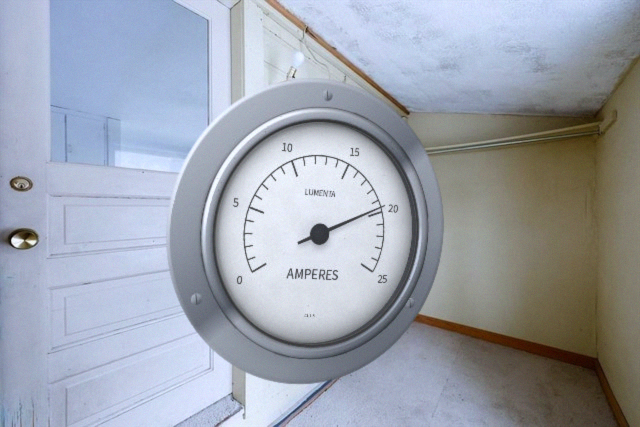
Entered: {"value": 19.5, "unit": "A"}
